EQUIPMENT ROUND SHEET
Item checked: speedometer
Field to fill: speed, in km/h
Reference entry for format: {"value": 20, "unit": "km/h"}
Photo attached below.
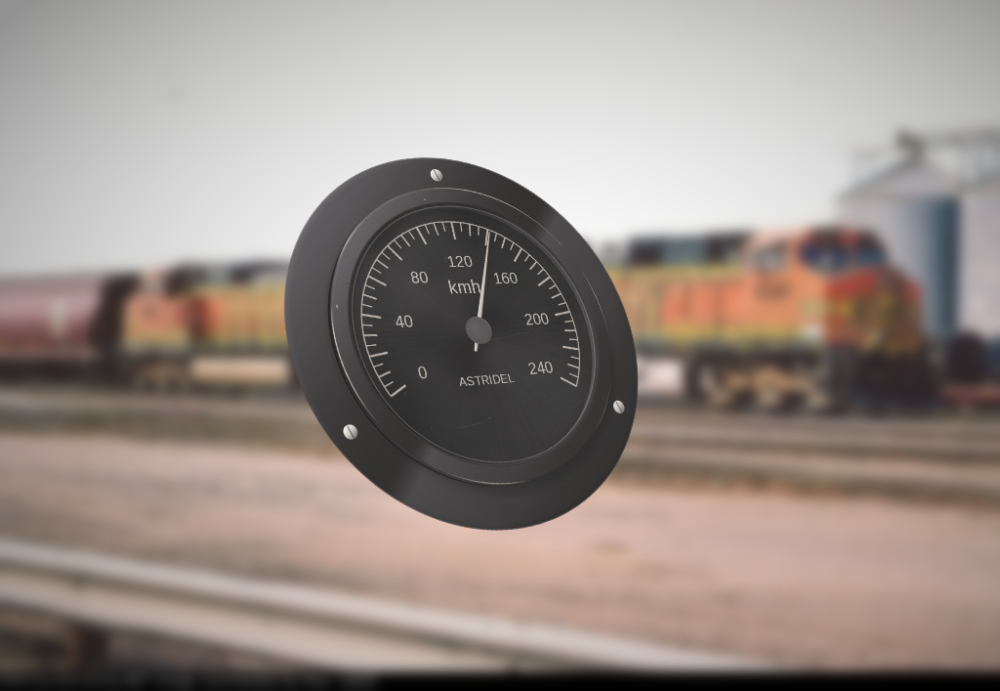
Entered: {"value": 140, "unit": "km/h"}
